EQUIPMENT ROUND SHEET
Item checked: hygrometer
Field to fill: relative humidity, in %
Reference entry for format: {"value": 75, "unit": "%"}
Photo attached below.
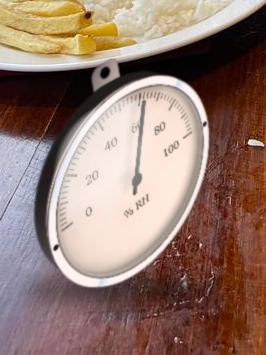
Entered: {"value": 60, "unit": "%"}
